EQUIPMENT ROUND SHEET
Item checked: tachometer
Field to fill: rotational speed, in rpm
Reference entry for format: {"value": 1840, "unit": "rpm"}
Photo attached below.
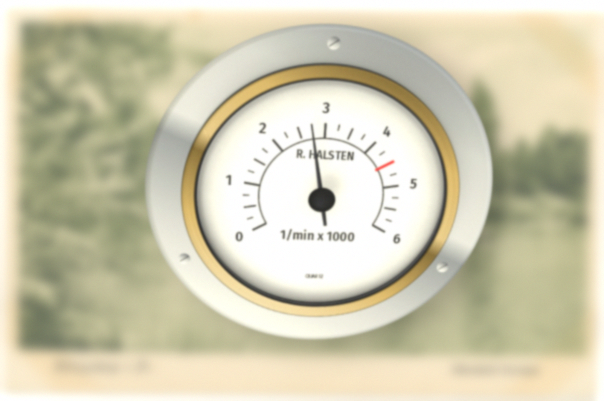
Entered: {"value": 2750, "unit": "rpm"}
